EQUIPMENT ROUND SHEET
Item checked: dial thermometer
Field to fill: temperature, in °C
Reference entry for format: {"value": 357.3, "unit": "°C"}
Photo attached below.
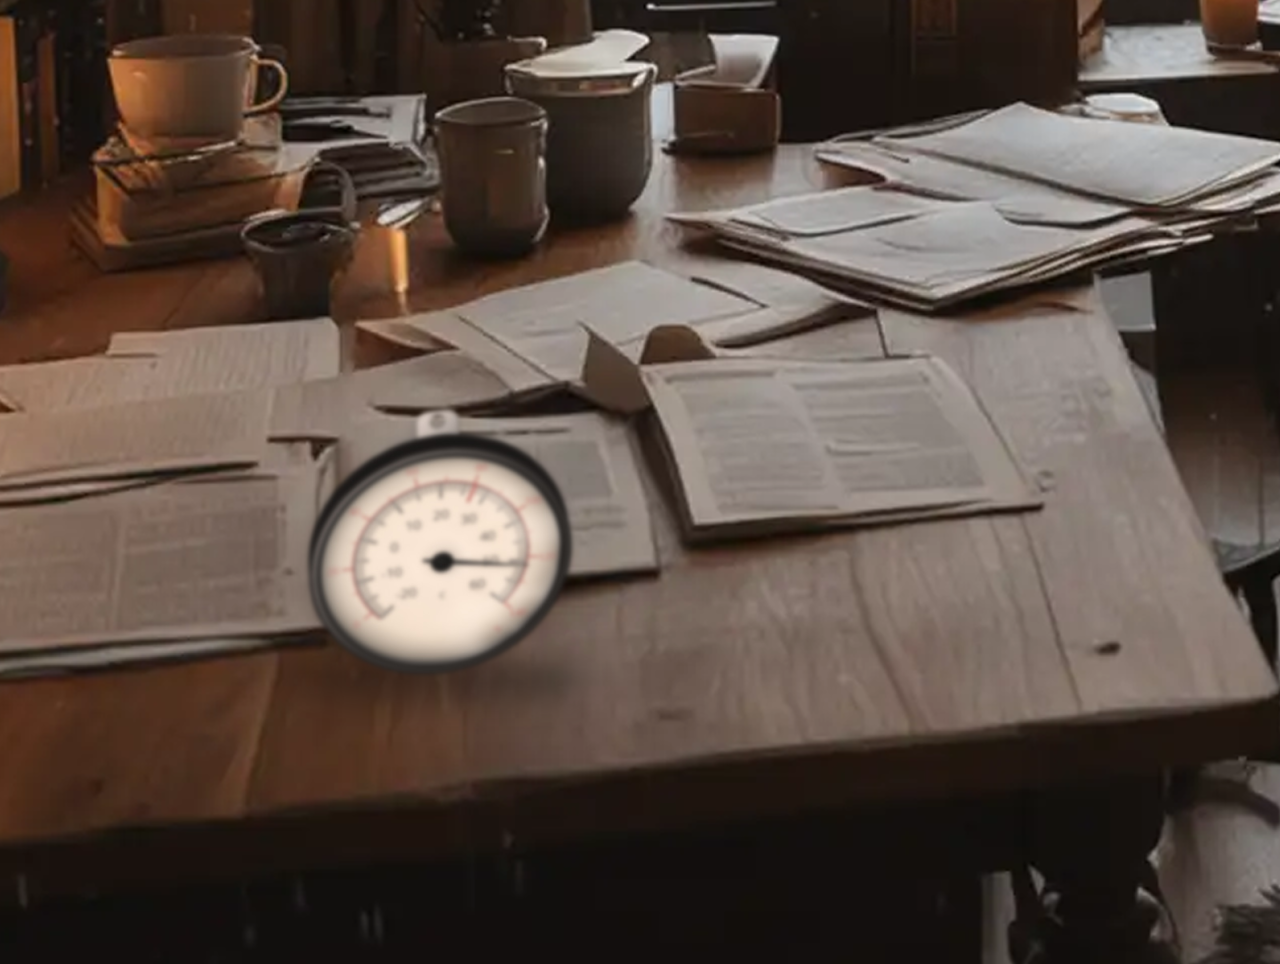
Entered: {"value": 50, "unit": "°C"}
